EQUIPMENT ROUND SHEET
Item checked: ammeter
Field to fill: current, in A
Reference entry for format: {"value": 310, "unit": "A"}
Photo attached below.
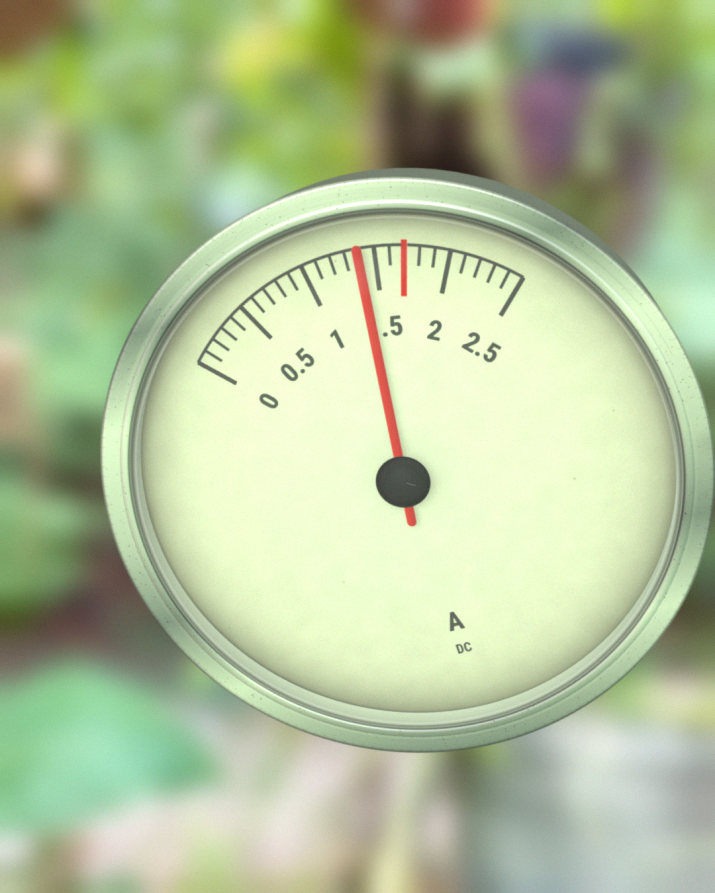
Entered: {"value": 1.4, "unit": "A"}
